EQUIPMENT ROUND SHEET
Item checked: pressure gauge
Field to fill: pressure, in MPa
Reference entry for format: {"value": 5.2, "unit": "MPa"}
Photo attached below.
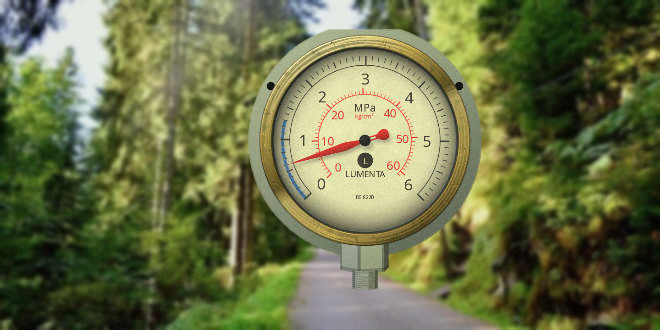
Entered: {"value": 0.6, "unit": "MPa"}
